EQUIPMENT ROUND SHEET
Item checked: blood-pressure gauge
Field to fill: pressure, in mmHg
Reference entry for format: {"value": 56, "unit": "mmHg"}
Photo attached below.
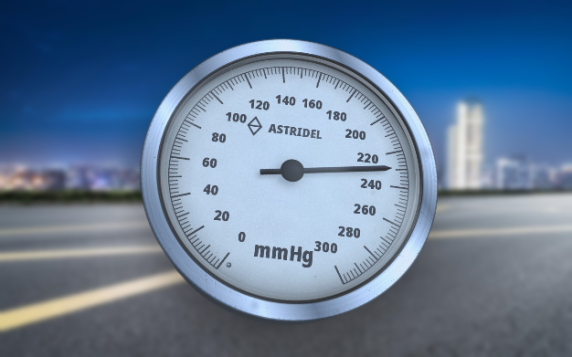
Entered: {"value": 230, "unit": "mmHg"}
